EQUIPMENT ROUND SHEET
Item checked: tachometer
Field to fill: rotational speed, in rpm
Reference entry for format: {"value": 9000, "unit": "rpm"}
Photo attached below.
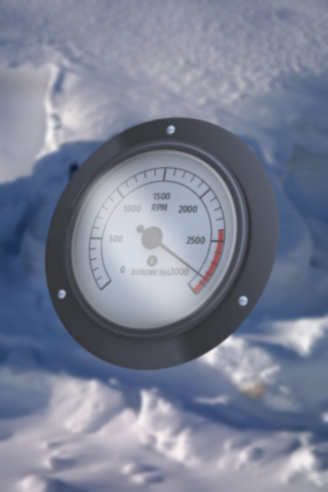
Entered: {"value": 2850, "unit": "rpm"}
